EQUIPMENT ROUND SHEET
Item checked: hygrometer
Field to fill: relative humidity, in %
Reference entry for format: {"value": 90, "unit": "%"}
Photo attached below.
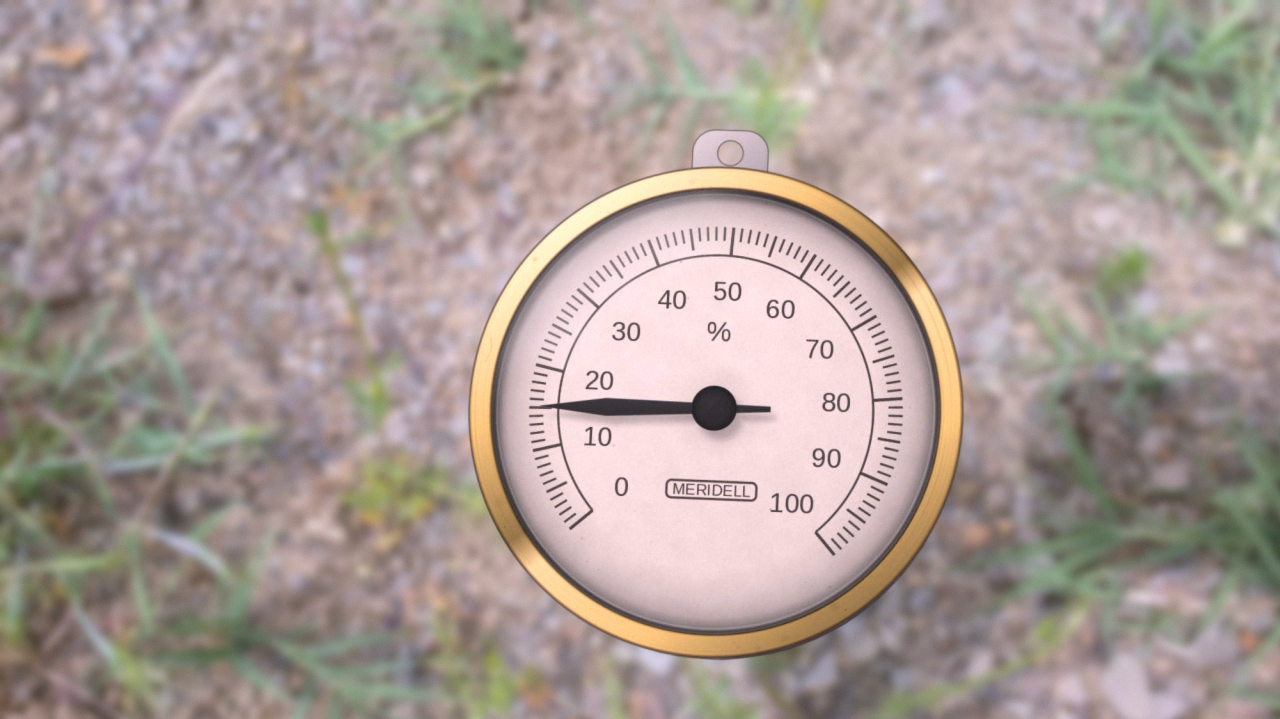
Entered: {"value": 15, "unit": "%"}
